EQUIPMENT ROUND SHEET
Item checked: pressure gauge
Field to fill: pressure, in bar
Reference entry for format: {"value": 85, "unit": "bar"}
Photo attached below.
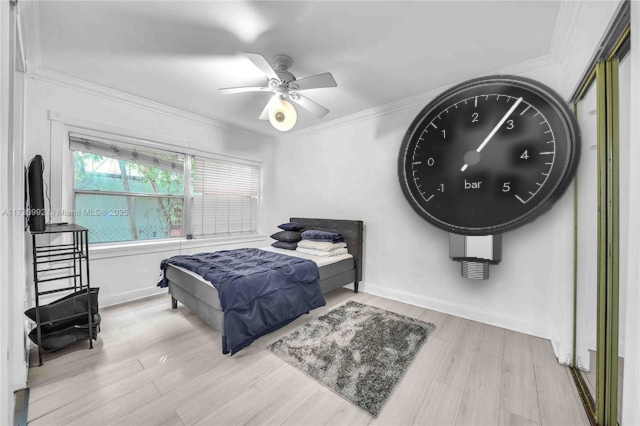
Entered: {"value": 2.8, "unit": "bar"}
